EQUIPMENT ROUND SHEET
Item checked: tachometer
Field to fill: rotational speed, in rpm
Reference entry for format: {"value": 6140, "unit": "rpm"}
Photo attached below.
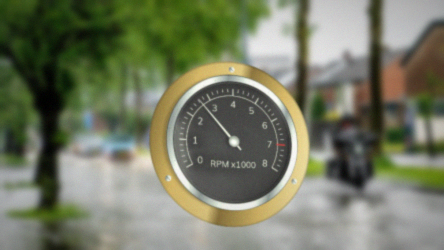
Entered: {"value": 2600, "unit": "rpm"}
